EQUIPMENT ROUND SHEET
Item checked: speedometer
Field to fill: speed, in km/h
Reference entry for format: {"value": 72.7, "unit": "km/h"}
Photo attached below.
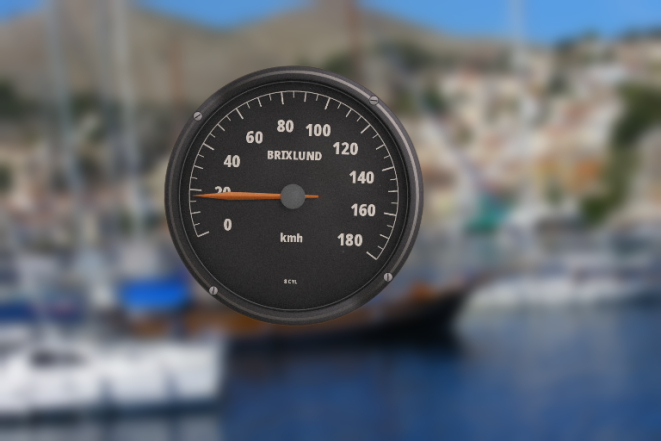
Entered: {"value": 17.5, "unit": "km/h"}
